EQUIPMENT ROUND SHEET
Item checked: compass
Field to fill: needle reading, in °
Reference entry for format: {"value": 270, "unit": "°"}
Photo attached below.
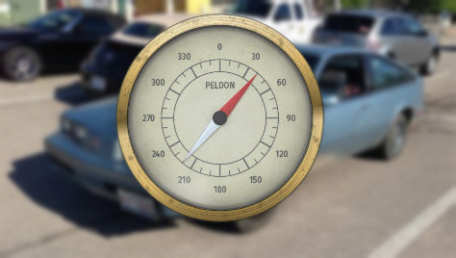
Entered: {"value": 40, "unit": "°"}
